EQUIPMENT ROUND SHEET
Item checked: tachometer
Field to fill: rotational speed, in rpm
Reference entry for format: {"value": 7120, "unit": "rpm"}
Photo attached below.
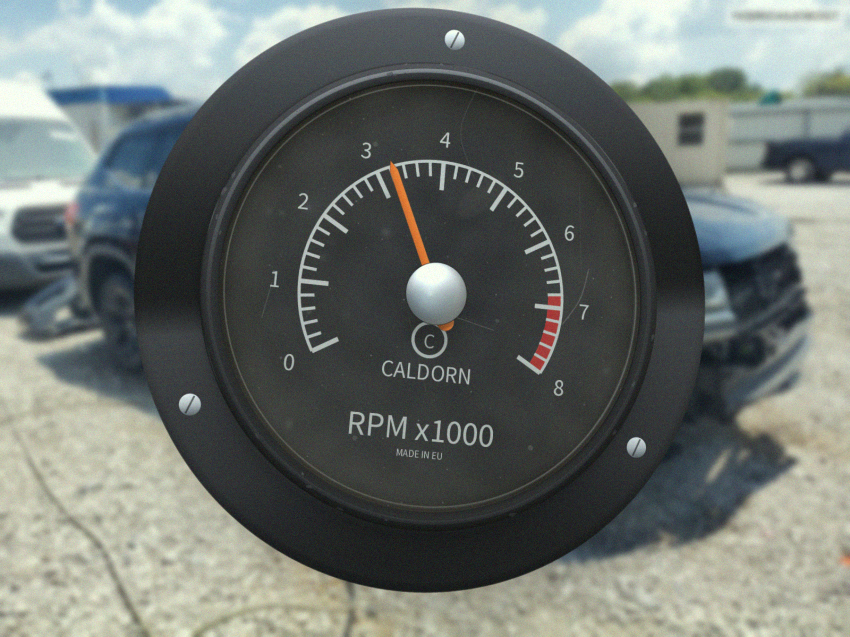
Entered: {"value": 3200, "unit": "rpm"}
